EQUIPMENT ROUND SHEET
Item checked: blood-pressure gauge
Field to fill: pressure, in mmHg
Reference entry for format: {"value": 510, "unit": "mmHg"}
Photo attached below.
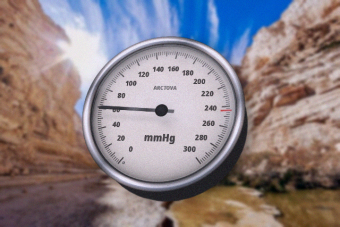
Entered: {"value": 60, "unit": "mmHg"}
